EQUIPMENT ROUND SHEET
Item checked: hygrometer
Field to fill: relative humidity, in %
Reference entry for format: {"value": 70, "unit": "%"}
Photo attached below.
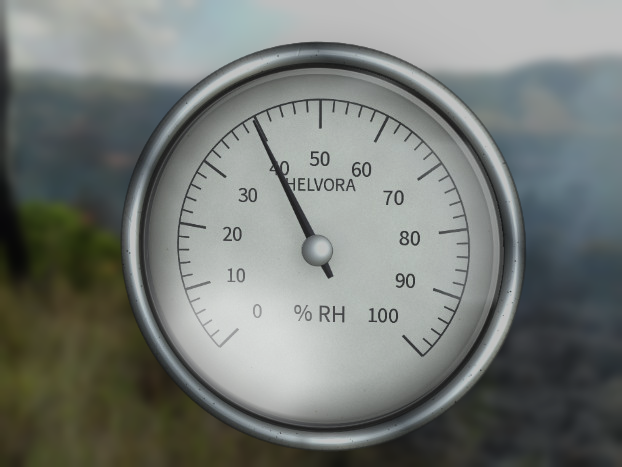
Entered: {"value": 40, "unit": "%"}
